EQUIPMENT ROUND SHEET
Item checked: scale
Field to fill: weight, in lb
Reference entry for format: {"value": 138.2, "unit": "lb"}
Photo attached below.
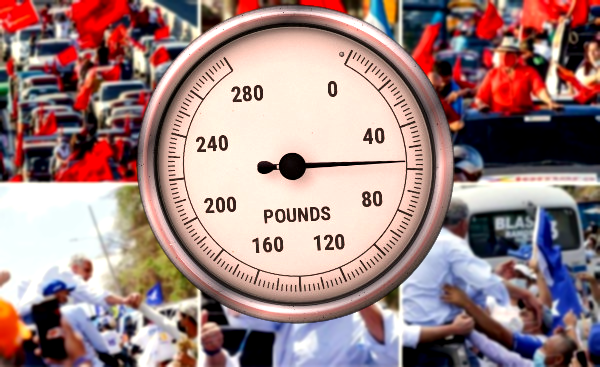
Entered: {"value": 56, "unit": "lb"}
